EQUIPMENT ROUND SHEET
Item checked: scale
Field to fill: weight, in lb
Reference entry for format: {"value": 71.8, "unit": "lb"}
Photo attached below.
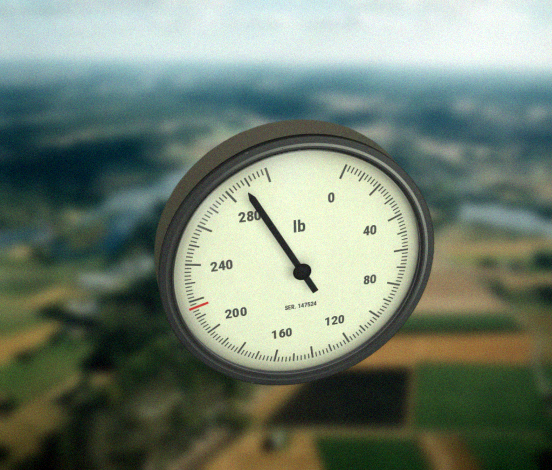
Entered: {"value": 288, "unit": "lb"}
